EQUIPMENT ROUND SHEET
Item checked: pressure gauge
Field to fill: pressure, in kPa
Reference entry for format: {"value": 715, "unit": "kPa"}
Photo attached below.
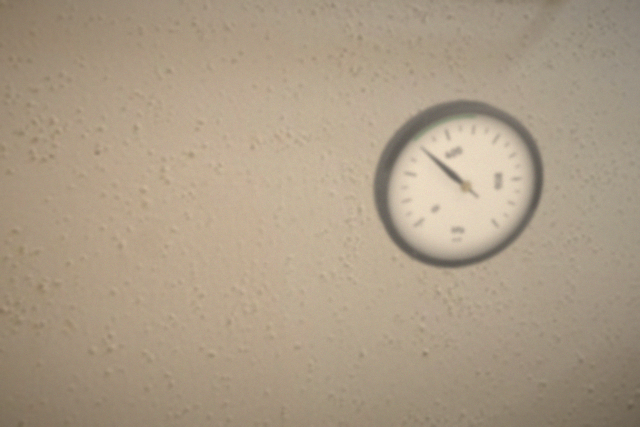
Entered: {"value": 300, "unit": "kPa"}
